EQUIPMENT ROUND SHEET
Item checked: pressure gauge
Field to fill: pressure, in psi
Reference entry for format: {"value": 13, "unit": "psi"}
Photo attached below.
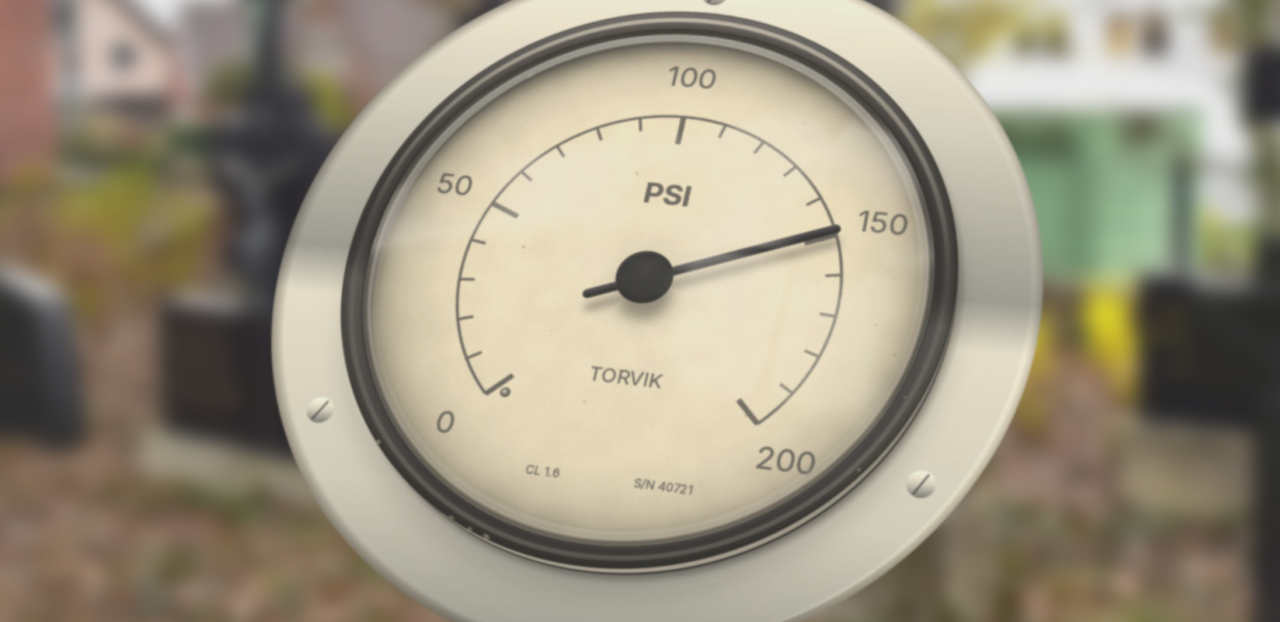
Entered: {"value": 150, "unit": "psi"}
